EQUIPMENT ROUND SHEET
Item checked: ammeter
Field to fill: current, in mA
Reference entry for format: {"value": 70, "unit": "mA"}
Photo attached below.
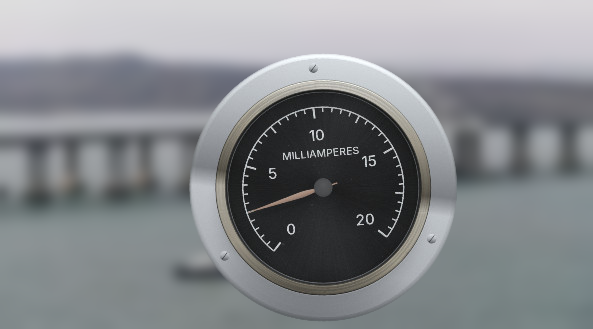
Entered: {"value": 2.5, "unit": "mA"}
